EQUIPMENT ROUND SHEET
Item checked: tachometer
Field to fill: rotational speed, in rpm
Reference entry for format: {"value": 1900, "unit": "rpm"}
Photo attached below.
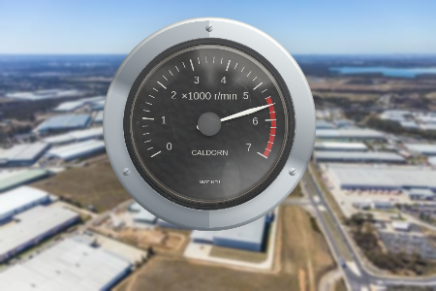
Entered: {"value": 5600, "unit": "rpm"}
